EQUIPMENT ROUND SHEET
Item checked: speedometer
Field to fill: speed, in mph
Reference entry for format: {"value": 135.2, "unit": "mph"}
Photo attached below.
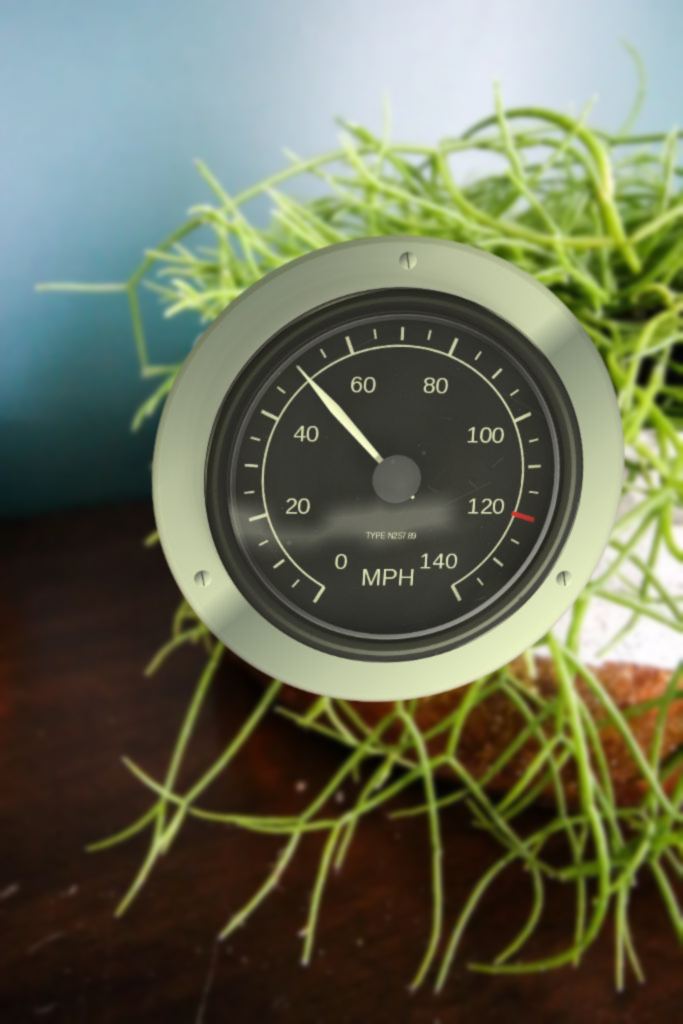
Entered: {"value": 50, "unit": "mph"}
